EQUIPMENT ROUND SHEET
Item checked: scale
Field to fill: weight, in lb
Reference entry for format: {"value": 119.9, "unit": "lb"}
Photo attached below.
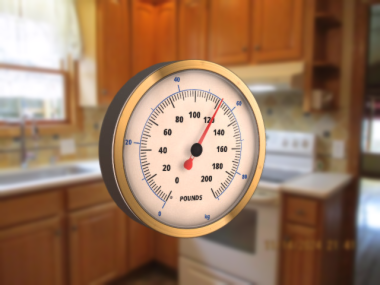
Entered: {"value": 120, "unit": "lb"}
